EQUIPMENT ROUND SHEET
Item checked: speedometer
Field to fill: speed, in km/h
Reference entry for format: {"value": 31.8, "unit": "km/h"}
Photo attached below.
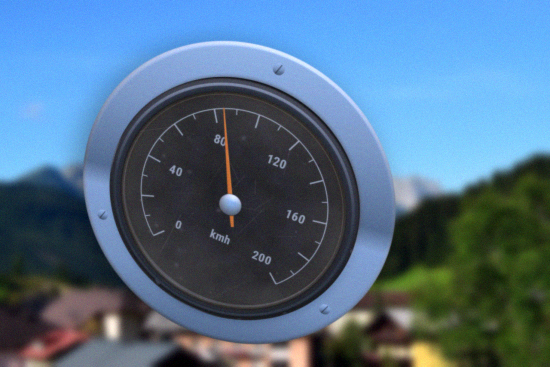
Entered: {"value": 85, "unit": "km/h"}
